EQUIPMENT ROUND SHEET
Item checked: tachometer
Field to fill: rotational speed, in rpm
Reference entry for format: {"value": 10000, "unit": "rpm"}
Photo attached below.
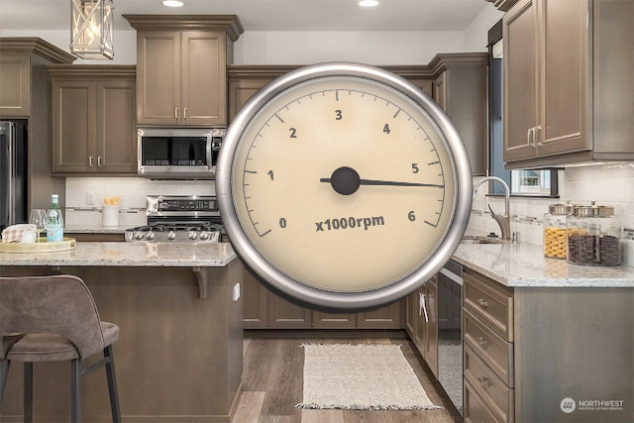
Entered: {"value": 5400, "unit": "rpm"}
